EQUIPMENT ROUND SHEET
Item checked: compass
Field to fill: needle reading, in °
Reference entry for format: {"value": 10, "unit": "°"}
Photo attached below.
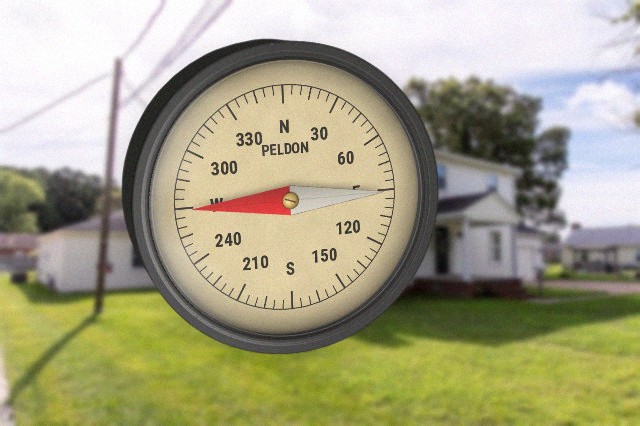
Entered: {"value": 270, "unit": "°"}
